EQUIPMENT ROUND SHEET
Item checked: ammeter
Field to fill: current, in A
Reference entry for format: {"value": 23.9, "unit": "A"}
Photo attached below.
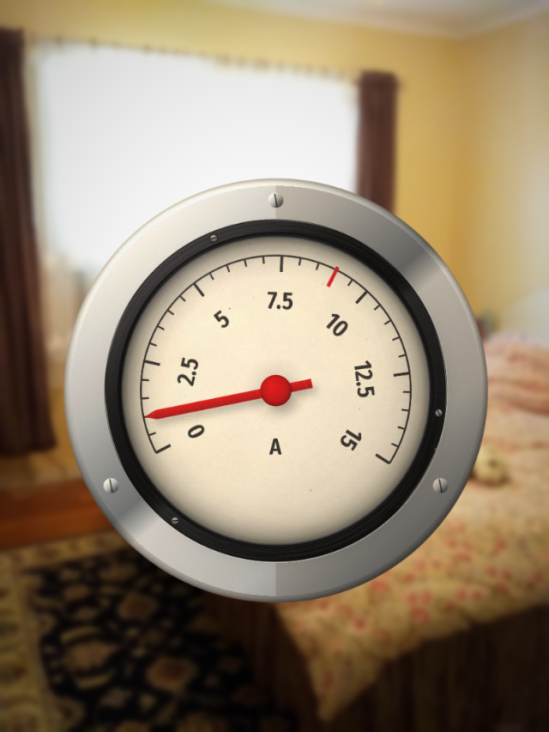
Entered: {"value": 1, "unit": "A"}
